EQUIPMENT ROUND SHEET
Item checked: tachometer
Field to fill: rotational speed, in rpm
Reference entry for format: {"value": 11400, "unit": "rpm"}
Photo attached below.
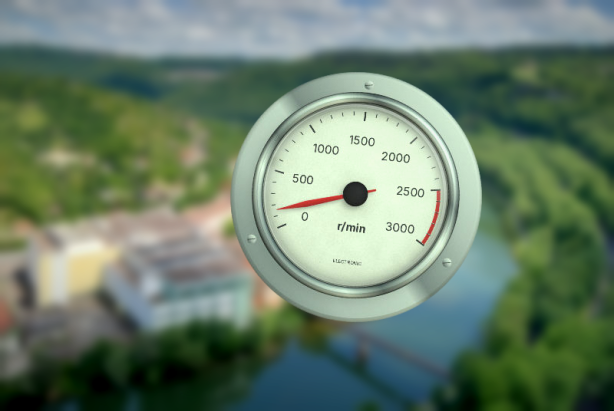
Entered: {"value": 150, "unit": "rpm"}
